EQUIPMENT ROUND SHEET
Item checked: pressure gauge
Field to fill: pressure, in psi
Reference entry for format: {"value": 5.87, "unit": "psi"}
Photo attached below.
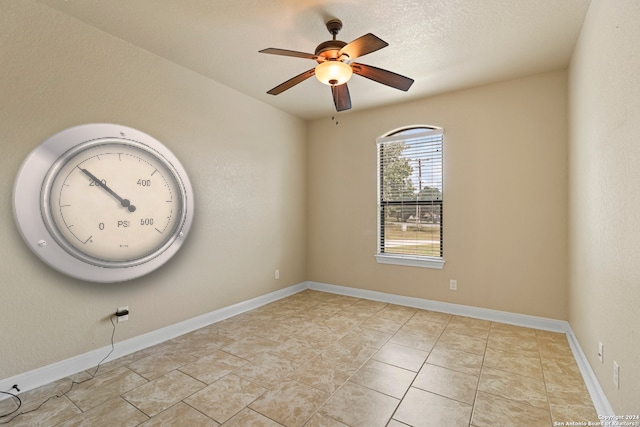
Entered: {"value": 200, "unit": "psi"}
